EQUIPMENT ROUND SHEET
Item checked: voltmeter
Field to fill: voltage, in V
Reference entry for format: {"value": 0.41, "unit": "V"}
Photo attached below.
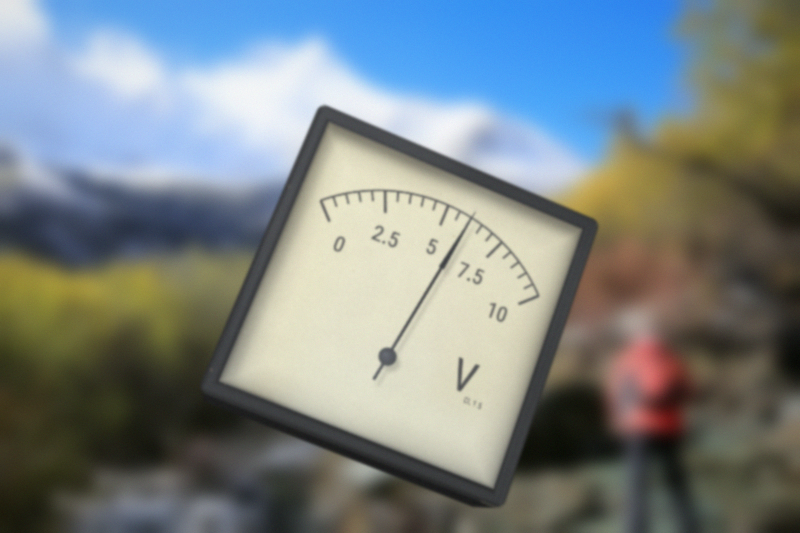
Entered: {"value": 6, "unit": "V"}
